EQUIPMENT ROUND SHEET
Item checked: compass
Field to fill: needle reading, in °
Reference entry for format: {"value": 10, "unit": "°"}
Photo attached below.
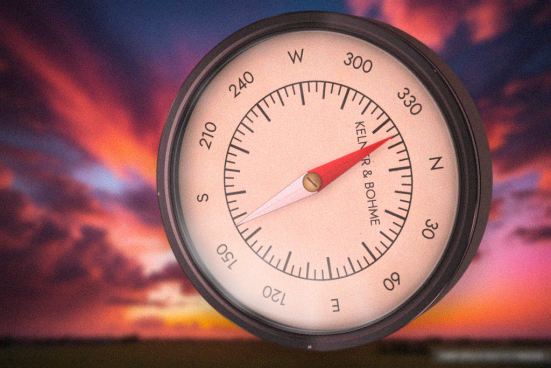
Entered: {"value": 340, "unit": "°"}
